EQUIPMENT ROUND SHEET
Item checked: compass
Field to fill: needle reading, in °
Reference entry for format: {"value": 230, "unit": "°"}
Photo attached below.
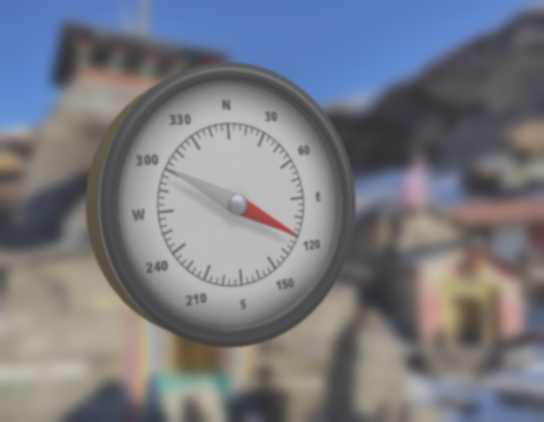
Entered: {"value": 120, "unit": "°"}
